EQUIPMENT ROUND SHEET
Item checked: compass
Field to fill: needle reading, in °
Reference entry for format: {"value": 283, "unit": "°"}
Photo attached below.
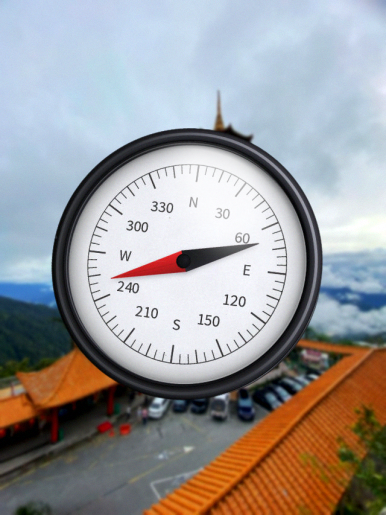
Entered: {"value": 250, "unit": "°"}
